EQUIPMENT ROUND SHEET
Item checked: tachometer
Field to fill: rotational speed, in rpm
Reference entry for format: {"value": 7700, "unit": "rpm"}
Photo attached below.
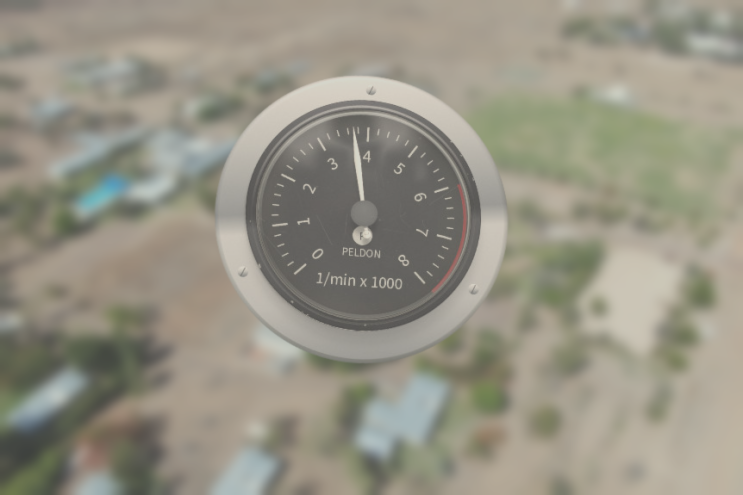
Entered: {"value": 3700, "unit": "rpm"}
